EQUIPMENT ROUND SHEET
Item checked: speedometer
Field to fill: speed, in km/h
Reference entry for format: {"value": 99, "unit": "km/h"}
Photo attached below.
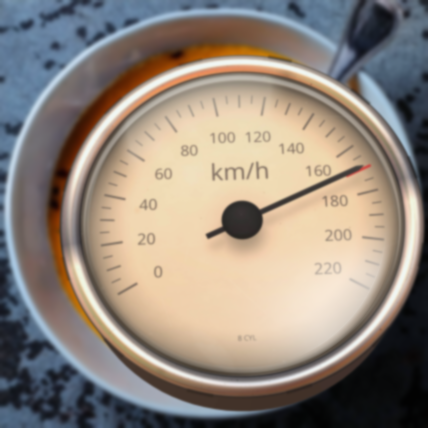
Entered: {"value": 170, "unit": "km/h"}
